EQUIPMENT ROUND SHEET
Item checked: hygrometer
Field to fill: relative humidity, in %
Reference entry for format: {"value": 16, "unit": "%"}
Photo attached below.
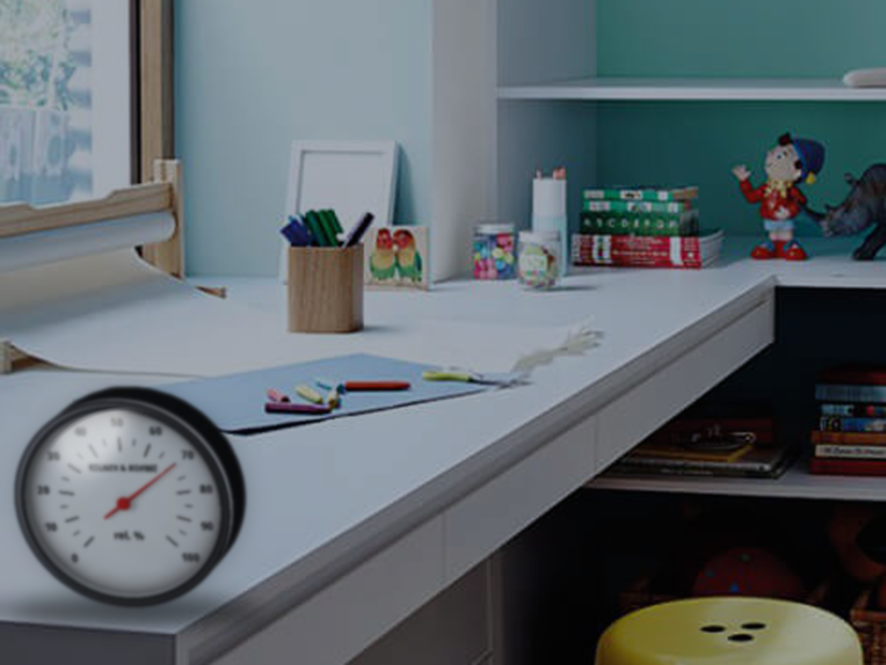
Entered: {"value": 70, "unit": "%"}
